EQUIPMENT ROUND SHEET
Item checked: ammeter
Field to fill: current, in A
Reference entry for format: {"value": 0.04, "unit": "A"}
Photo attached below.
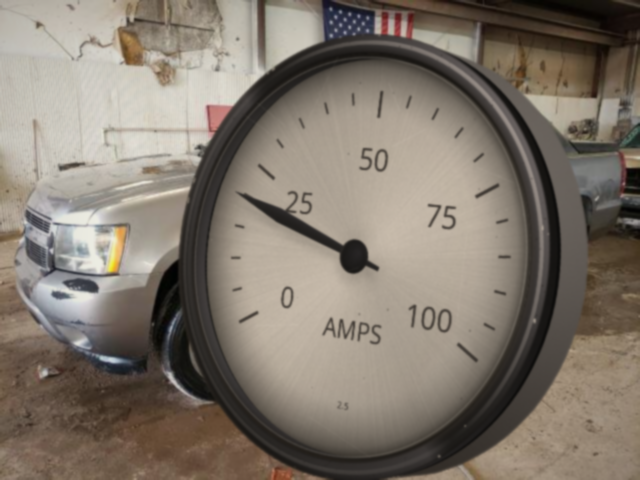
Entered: {"value": 20, "unit": "A"}
